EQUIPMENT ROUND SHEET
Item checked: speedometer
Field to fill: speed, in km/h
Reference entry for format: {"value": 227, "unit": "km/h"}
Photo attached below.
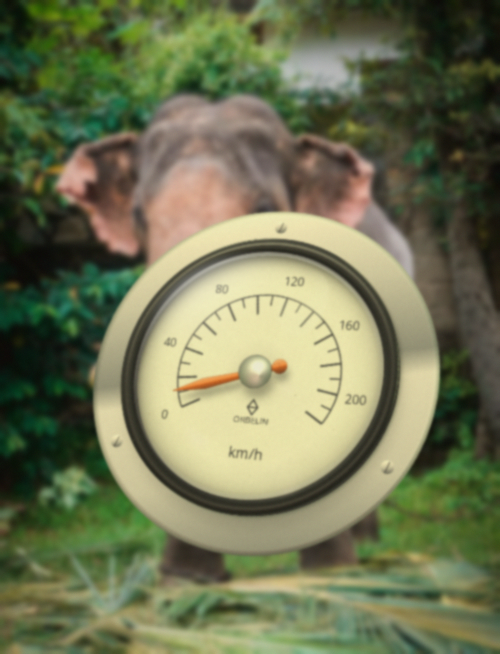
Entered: {"value": 10, "unit": "km/h"}
